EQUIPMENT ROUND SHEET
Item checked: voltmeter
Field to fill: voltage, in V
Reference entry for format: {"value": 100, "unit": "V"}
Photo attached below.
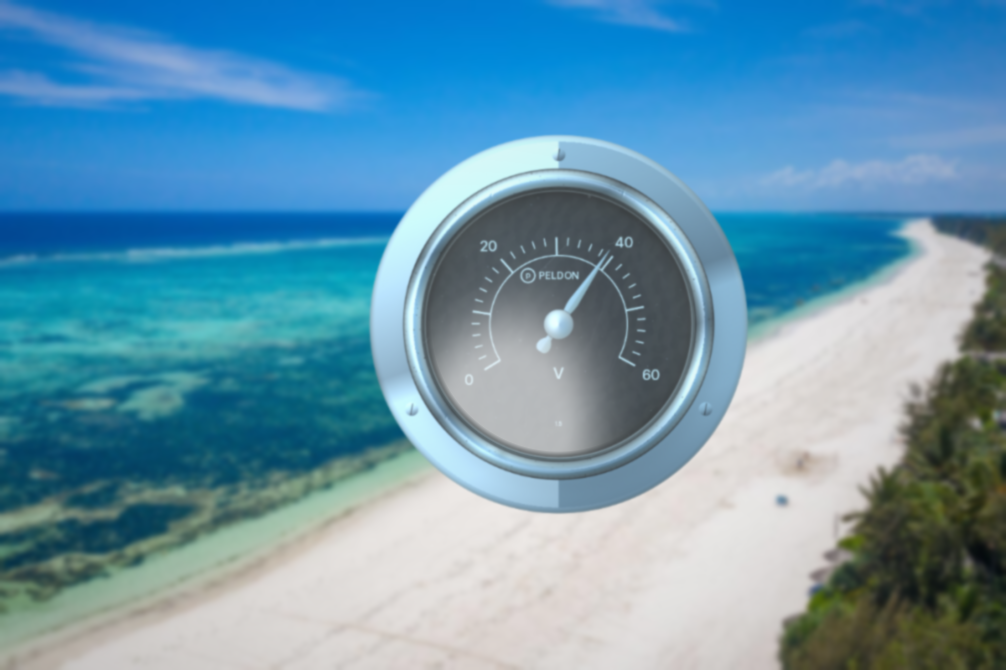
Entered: {"value": 39, "unit": "V"}
